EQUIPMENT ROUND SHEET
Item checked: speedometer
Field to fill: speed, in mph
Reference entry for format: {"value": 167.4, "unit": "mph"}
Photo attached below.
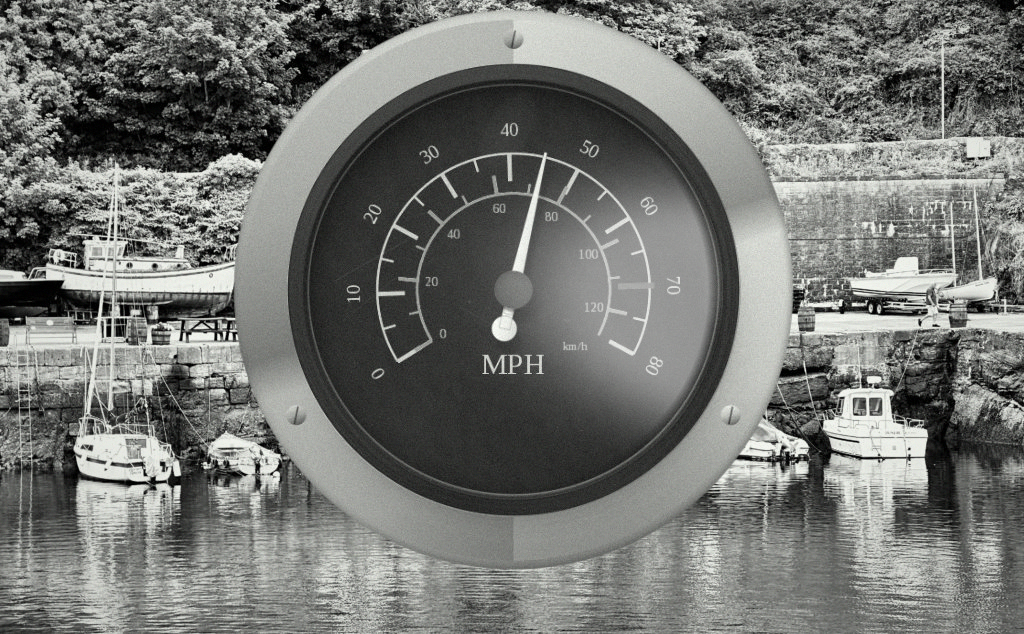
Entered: {"value": 45, "unit": "mph"}
